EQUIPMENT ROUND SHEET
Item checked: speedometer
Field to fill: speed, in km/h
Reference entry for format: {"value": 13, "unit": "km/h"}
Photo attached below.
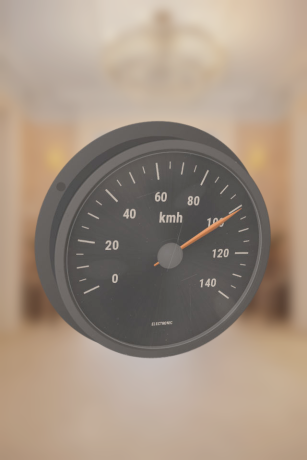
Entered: {"value": 100, "unit": "km/h"}
